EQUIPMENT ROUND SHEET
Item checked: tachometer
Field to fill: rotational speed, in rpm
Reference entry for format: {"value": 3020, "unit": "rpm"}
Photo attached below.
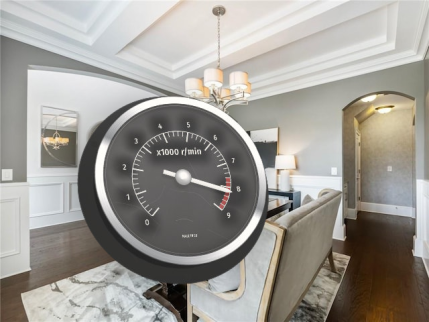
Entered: {"value": 8200, "unit": "rpm"}
